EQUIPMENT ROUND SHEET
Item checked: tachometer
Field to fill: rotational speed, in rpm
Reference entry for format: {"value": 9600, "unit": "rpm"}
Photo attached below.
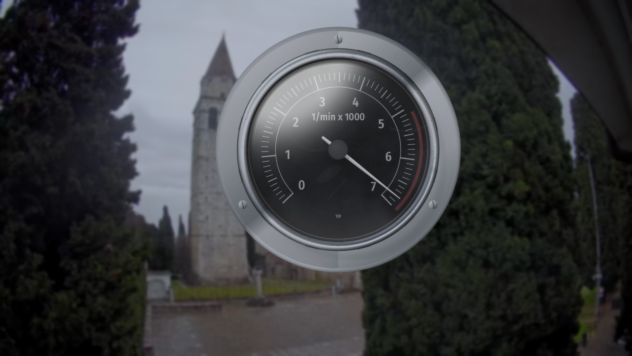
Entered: {"value": 6800, "unit": "rpm"}
